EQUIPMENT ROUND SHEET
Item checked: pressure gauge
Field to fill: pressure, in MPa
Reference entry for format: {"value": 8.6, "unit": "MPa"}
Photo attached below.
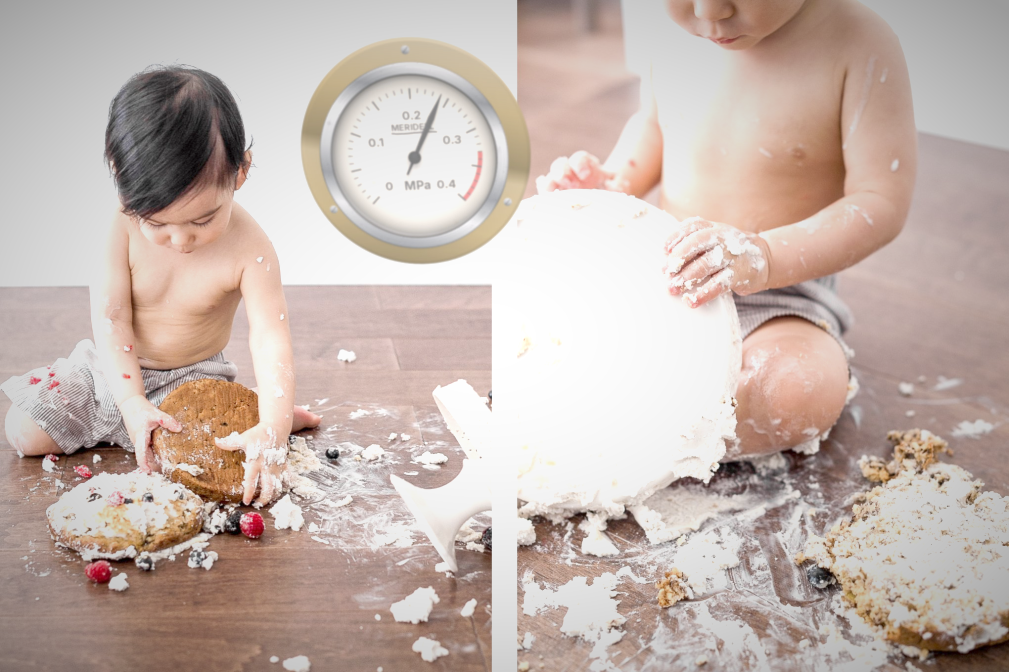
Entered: {"value": 0.24, "unit": "MPa"}
